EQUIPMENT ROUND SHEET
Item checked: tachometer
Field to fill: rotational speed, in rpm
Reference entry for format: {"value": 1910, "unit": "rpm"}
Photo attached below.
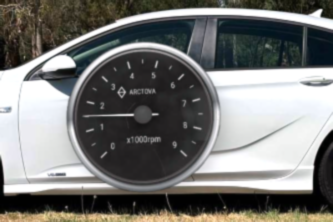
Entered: {"value": 1500, "unit": "rpm"}
